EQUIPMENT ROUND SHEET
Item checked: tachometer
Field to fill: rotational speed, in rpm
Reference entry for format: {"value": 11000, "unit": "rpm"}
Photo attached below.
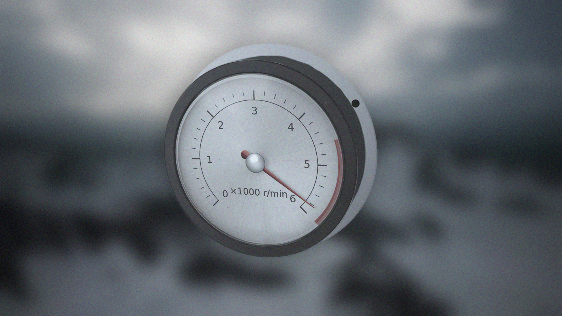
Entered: {"value": 5800, "unit": "rpm"}
